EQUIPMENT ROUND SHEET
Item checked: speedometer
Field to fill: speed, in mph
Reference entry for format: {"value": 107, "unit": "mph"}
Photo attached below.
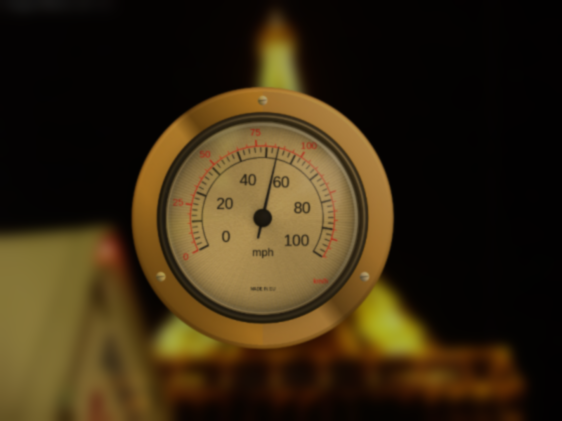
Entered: {"value": 54, "unit": "mph"}
